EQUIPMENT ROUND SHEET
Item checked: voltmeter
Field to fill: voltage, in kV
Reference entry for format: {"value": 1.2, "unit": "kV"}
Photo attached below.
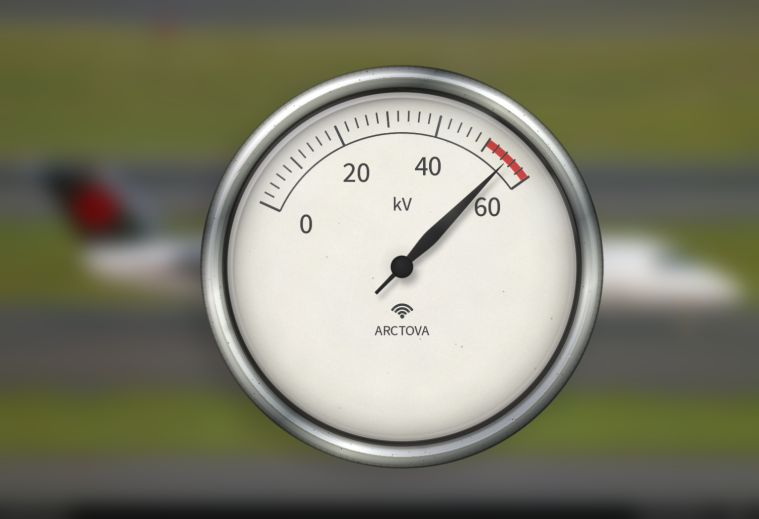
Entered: {"value": 55, "unit": "kV"}
